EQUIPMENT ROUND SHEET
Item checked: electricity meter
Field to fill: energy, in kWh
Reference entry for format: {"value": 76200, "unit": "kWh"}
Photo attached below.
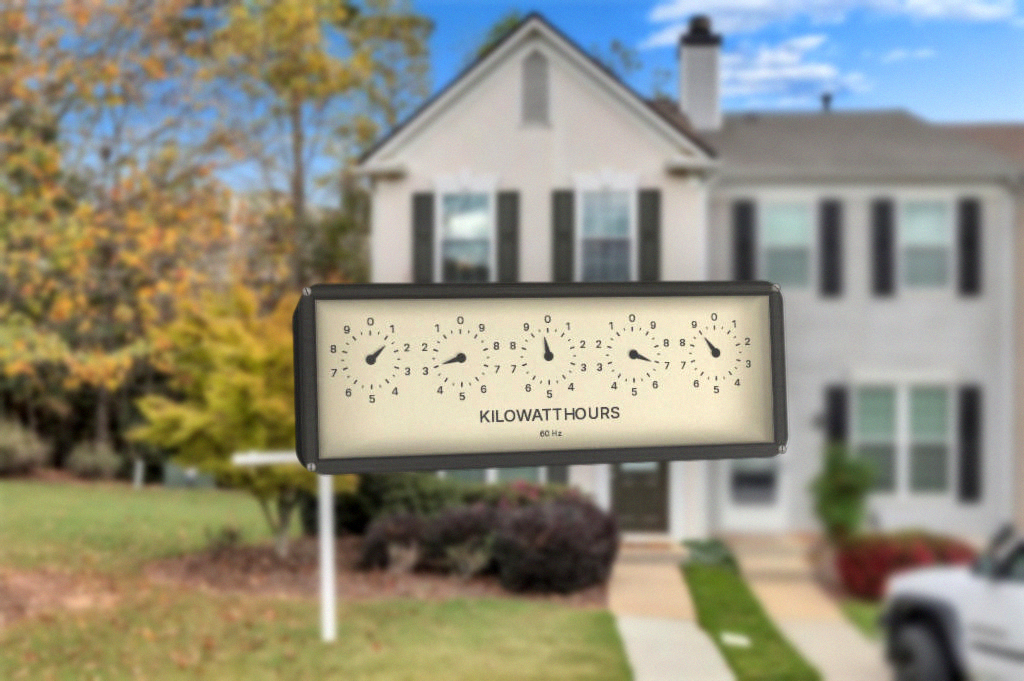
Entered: {"value": 12969, "unit": "kWh"}
